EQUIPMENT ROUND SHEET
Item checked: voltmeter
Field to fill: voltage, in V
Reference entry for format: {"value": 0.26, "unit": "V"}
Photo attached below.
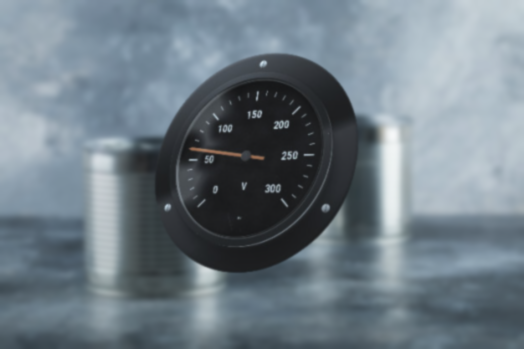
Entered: {"value": 60, "unit": "V"}
